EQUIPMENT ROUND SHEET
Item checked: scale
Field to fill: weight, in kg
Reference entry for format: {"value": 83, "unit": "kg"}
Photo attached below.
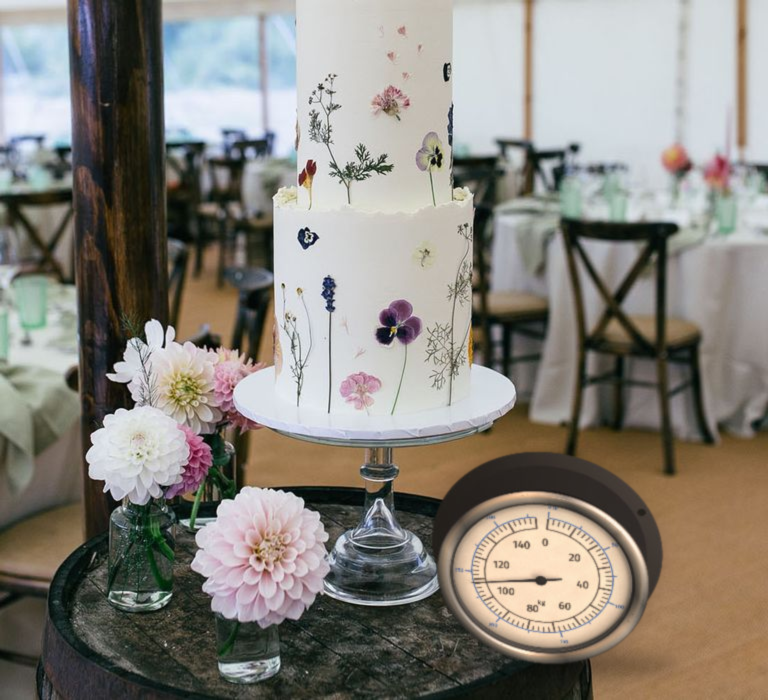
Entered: {"value": 110, "unit": "kg"}
